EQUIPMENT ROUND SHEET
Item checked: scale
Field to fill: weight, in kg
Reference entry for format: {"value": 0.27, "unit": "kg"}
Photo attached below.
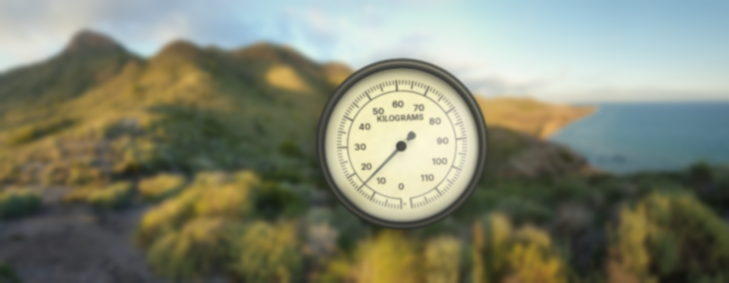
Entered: {"value": 15, "unit": "kg"}
